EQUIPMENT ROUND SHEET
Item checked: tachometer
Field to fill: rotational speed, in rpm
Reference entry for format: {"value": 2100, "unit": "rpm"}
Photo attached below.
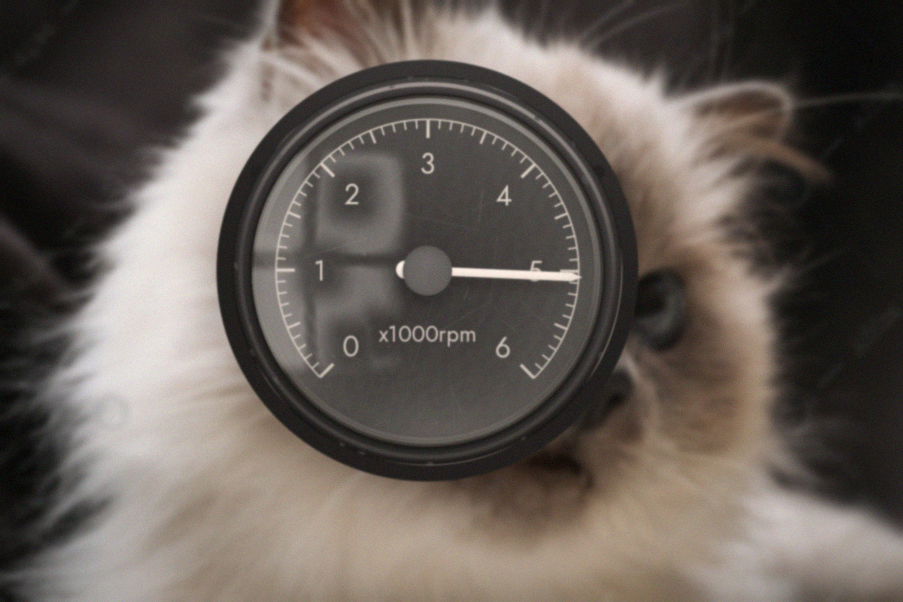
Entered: {"value": 5050, "unit": "rpm"}
